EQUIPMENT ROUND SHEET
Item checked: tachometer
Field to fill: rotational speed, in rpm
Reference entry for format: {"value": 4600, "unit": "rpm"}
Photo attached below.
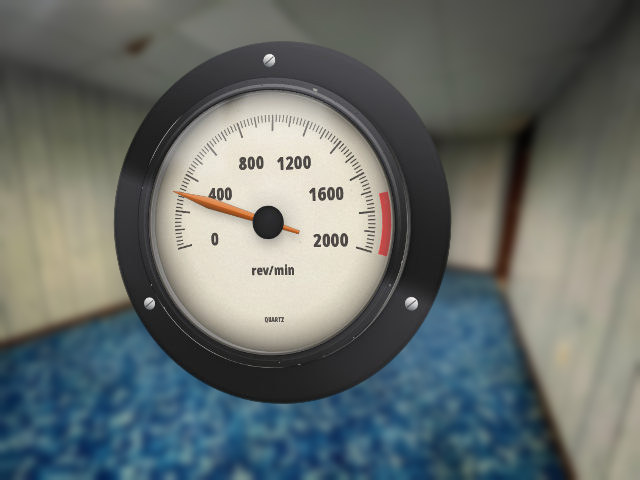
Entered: {"value": 300, "unit": "rpm"}
